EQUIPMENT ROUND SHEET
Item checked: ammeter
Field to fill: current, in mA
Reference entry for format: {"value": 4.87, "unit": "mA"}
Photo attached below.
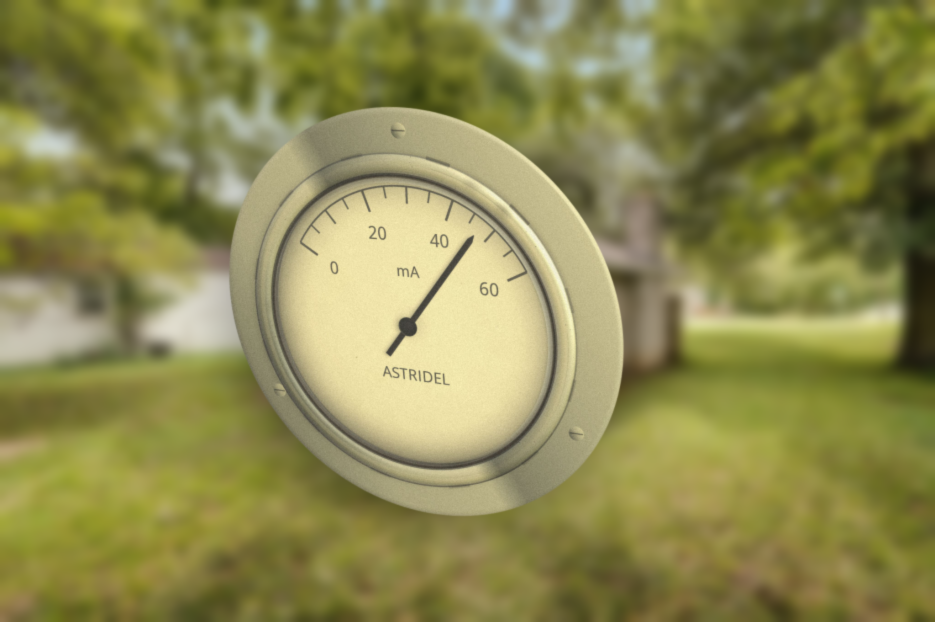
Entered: {"value": 47.5, "unit": "mA"}
